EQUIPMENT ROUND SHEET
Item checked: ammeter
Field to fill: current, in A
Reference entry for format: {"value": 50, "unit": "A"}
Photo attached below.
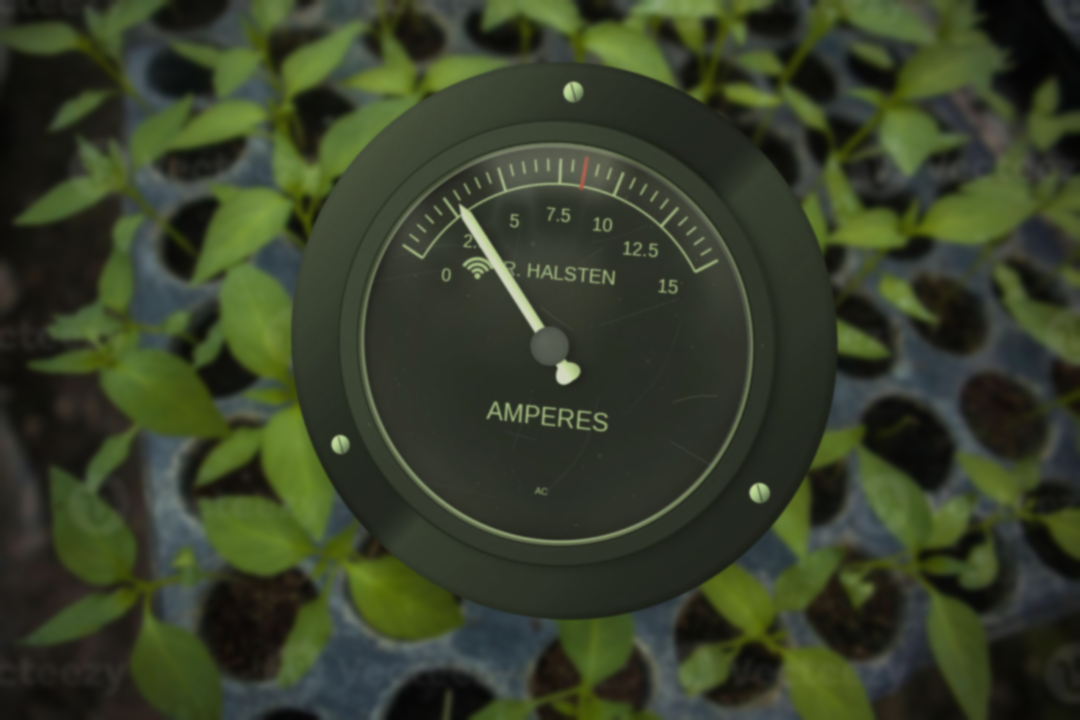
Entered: {"value": 3, "unit": "A"}
